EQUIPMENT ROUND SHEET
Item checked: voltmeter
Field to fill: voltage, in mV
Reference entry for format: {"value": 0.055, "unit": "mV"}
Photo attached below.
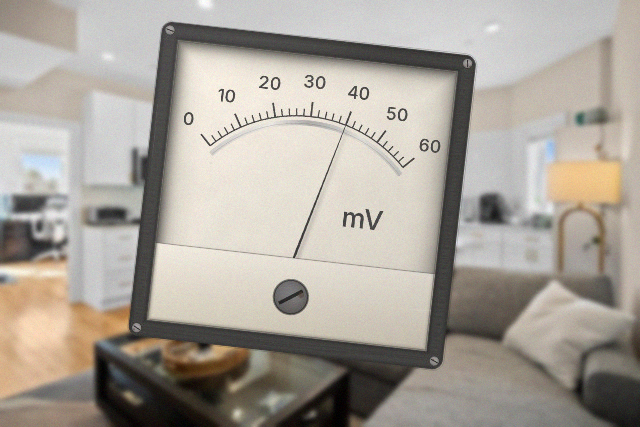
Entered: {"value": 40, "unit": "mV"}
